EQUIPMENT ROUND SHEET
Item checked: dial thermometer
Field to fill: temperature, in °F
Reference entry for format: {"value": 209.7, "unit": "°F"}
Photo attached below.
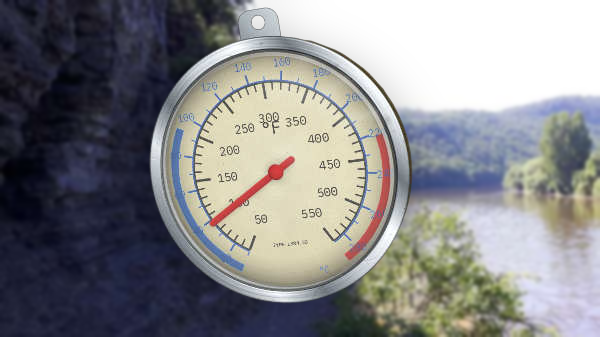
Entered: {"value": 100, "unit": "°F"}
